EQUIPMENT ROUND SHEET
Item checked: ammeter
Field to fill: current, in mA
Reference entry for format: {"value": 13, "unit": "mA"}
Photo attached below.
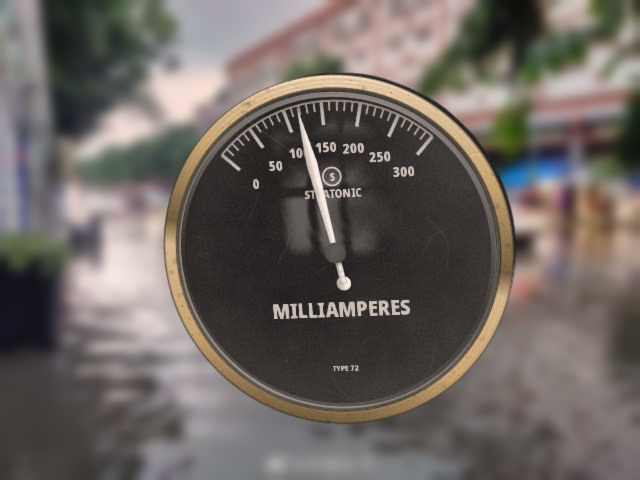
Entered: {"value": 120, "unit": "mA"}
